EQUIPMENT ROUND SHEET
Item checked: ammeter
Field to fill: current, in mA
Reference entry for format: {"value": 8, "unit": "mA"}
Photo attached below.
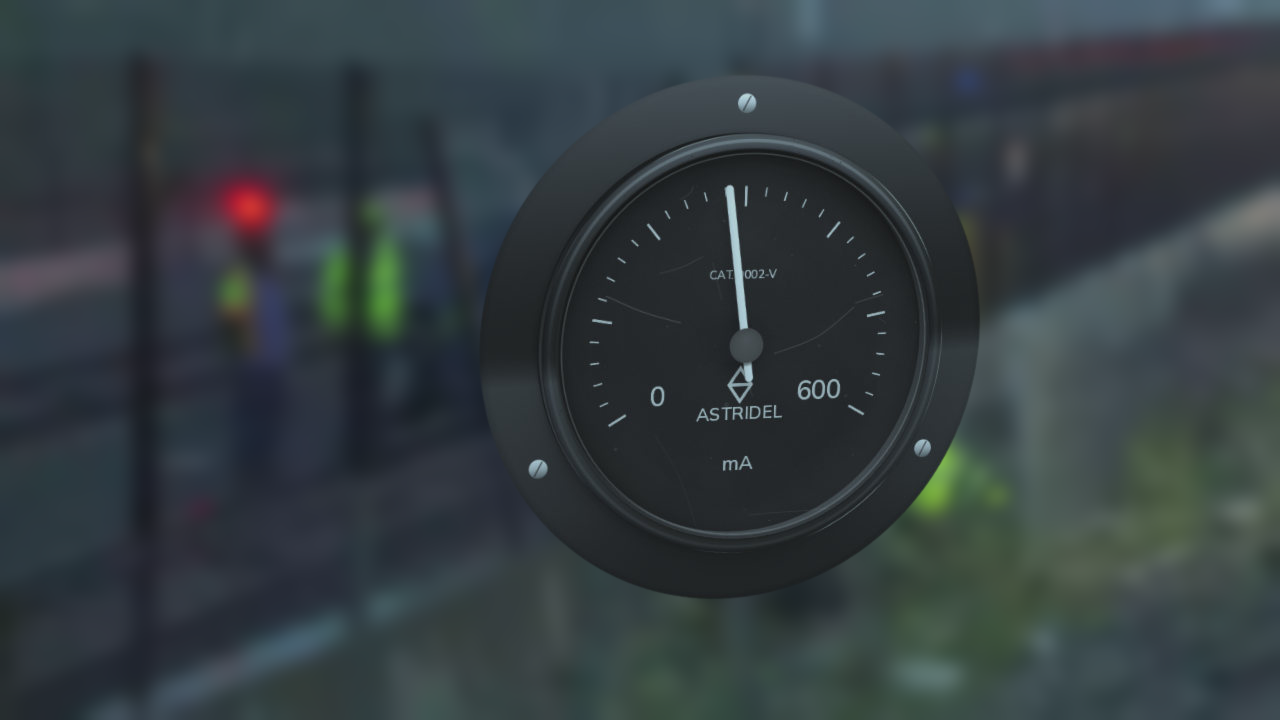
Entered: {"value": 280, "unit": "mA"}
